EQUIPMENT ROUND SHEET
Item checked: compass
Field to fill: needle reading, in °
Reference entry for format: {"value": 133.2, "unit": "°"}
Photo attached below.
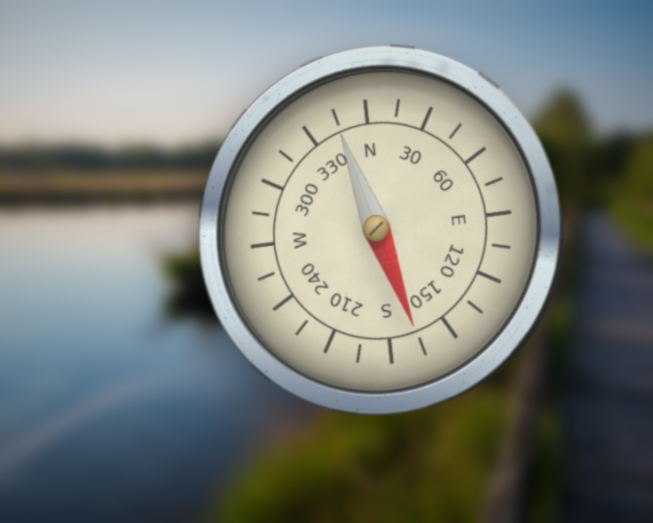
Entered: {"value": 165, "unit": "°"}
